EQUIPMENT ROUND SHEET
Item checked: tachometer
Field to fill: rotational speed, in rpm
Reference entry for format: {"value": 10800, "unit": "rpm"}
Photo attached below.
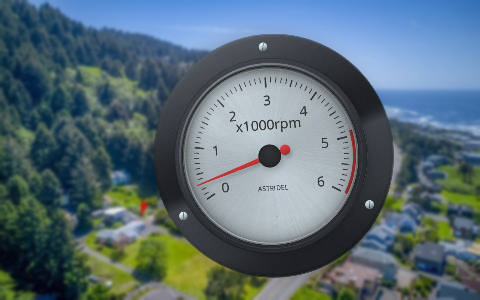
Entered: {"value": 300, "unit": "rpm"}
